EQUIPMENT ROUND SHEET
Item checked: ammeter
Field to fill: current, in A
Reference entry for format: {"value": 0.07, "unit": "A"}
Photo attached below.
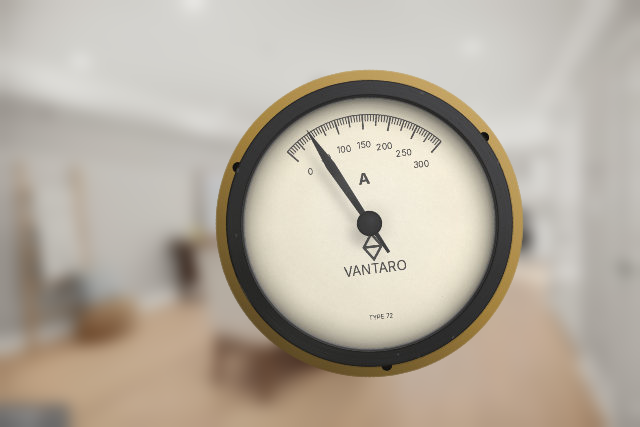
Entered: {"value": 50, "unit": "A"}
